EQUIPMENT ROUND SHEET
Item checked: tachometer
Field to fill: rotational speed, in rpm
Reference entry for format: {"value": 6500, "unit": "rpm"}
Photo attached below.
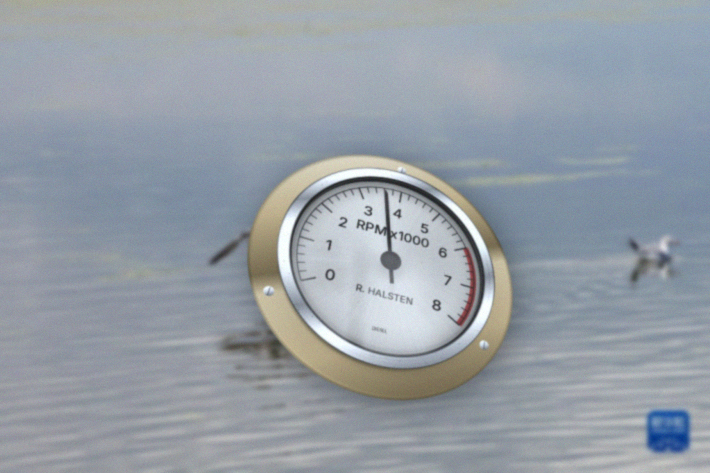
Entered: {"value": 3600, "unit": "rpm"}
